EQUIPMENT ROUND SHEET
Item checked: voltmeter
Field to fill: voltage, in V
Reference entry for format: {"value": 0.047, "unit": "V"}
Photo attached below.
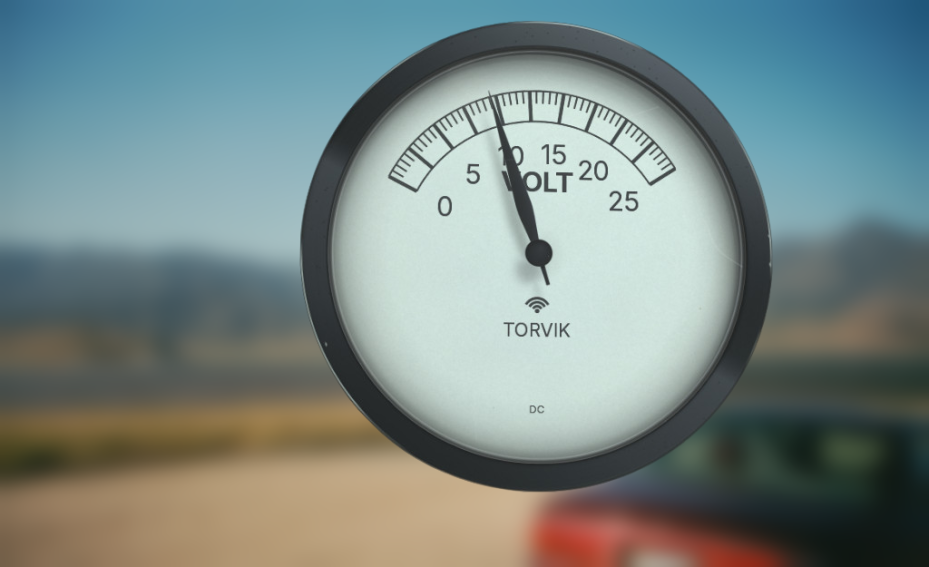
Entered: {"value": 9.5, "unit": "V"}
